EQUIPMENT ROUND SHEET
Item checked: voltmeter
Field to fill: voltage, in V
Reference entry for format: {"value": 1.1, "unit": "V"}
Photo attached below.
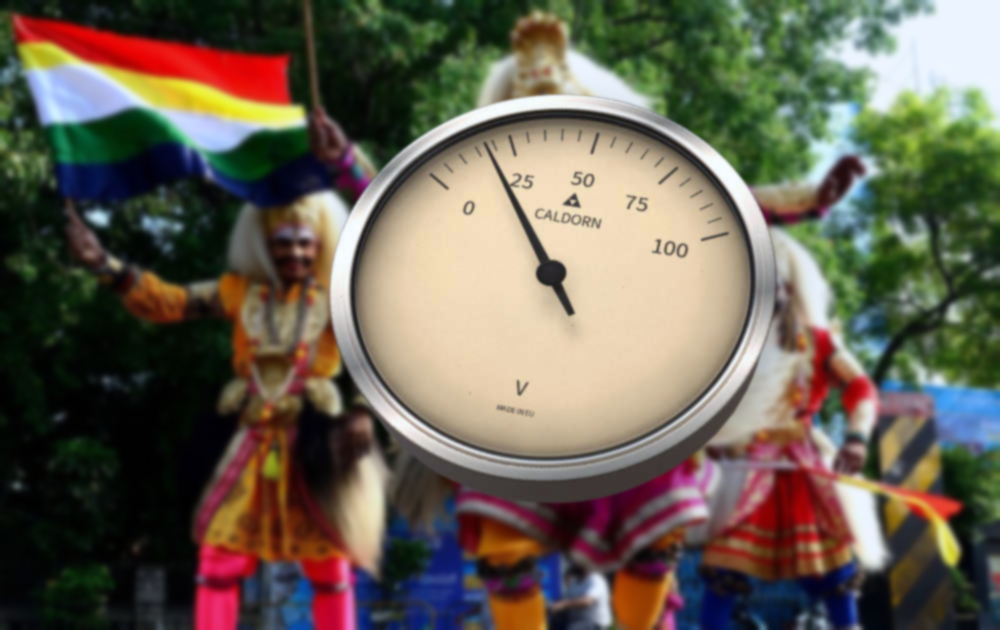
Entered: {"value": 17.5, "unit": "V"}
